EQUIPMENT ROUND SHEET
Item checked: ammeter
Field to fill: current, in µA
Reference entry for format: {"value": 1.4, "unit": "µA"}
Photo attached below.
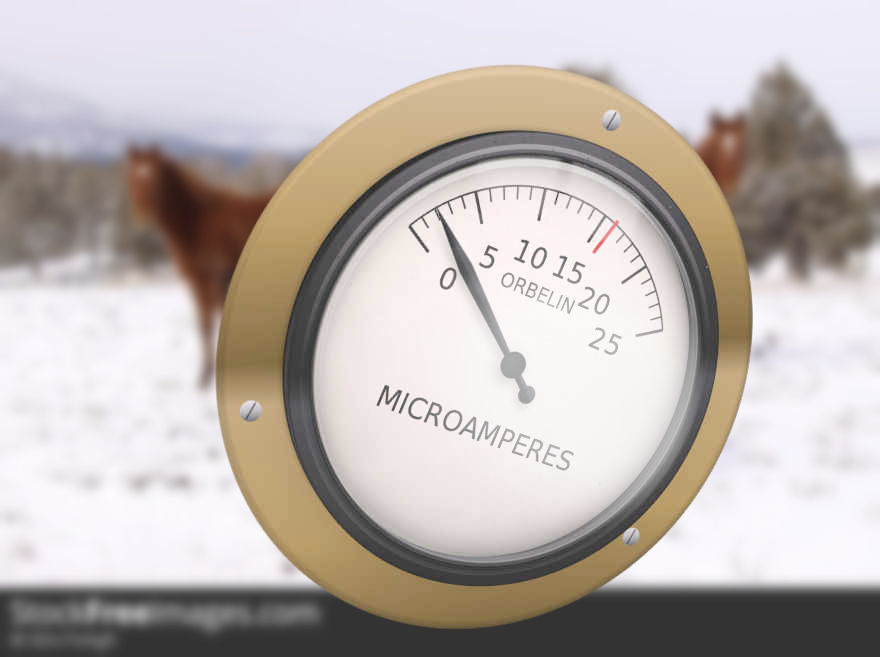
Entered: {"value": 2, "unit": "µA"}
